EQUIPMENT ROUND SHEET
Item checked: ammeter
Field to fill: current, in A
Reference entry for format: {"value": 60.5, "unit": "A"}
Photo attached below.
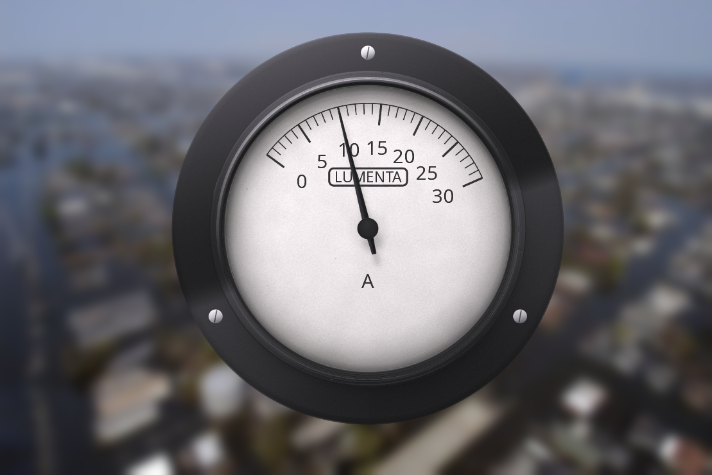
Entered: {"value": 10, "unit": "A"}
